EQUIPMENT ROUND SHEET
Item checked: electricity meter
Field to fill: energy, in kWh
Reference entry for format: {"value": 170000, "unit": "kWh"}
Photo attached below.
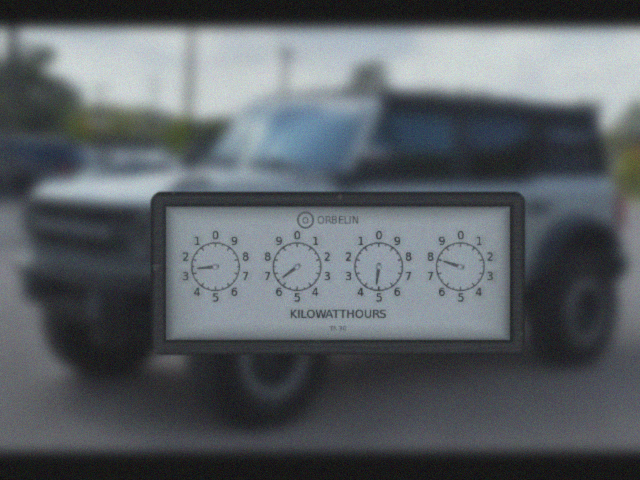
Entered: {"value": 2648, "unit": "kWh"}
